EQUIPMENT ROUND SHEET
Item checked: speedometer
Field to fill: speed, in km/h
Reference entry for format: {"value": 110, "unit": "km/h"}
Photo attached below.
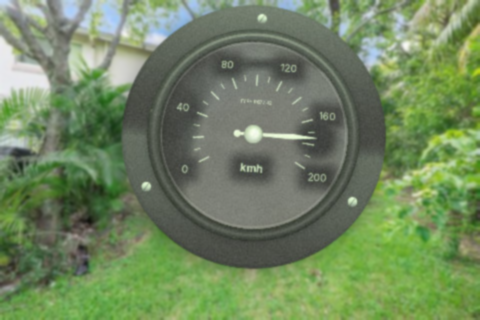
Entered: {"value": 175, "unit": "km/h"}
